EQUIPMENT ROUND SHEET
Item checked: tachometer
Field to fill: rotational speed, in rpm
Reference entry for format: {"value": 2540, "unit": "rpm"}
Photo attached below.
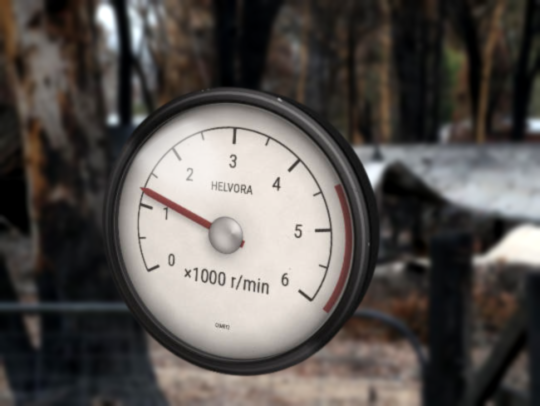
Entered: {"value": 1250, "unit": "rpm"}
